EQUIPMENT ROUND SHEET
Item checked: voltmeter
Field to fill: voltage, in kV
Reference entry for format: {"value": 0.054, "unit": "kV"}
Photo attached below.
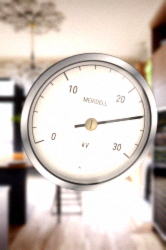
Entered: {"value": 24, "unit": "kV"}
